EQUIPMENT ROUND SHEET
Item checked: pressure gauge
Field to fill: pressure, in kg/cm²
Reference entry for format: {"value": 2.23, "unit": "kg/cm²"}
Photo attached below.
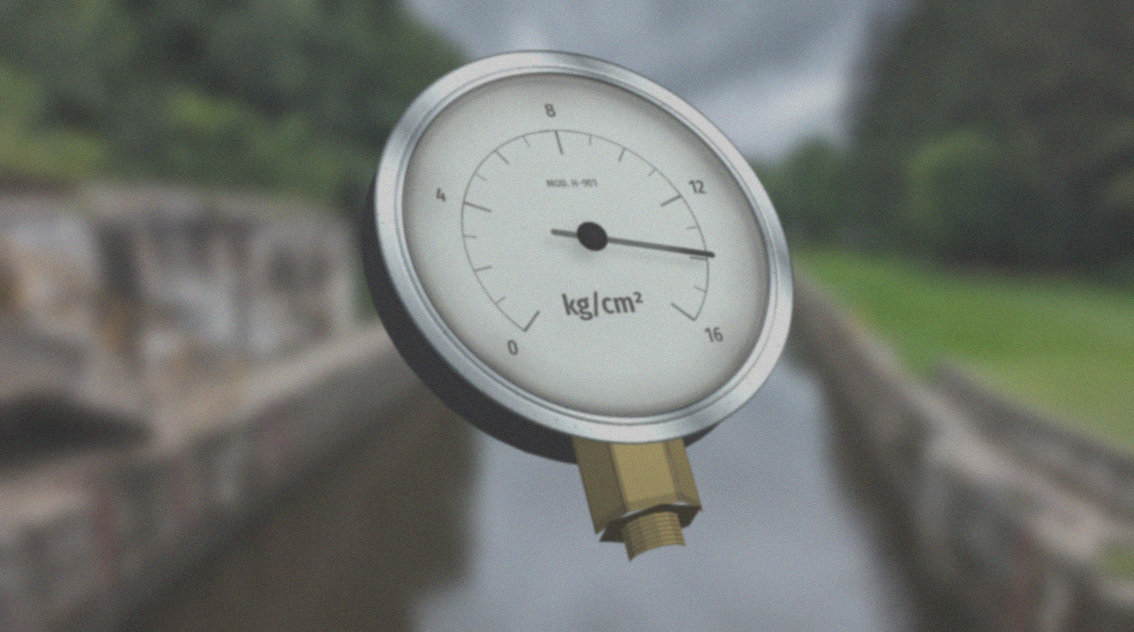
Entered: {"value": 14, "unit": "kg/cm²"}
